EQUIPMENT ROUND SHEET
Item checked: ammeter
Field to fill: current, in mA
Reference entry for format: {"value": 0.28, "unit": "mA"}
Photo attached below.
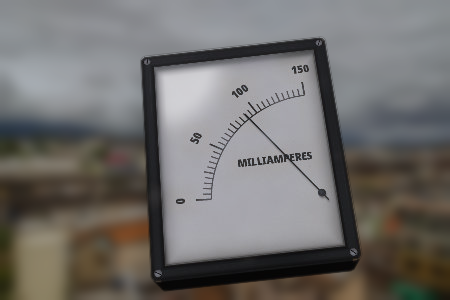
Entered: {"value": 90, "unit": "mA"}
